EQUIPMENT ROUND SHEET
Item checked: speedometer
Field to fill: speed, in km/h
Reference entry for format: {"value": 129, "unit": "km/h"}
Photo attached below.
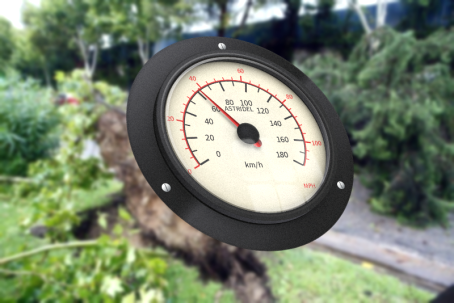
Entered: {"value": 60, "unit": "km/h"}
